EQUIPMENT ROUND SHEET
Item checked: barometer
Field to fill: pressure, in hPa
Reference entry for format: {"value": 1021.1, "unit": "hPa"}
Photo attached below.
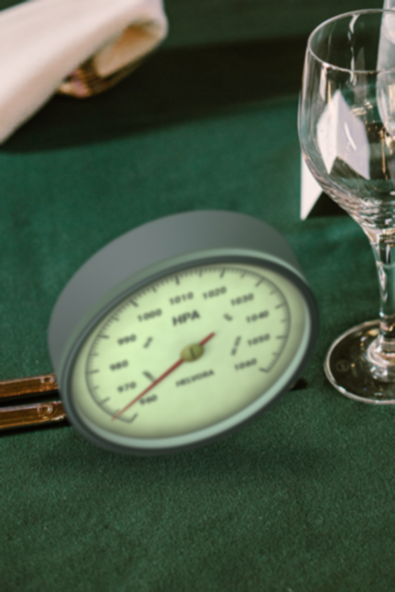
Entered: {"value": 965, "unit": "hPa"}
